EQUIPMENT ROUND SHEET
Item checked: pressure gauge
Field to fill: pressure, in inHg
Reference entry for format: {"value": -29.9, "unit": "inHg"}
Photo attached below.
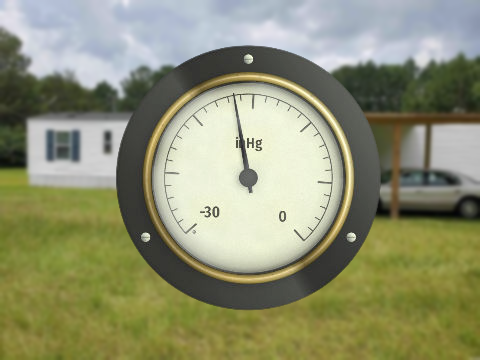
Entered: {"value": -16.5, "unit": "inHg"}
